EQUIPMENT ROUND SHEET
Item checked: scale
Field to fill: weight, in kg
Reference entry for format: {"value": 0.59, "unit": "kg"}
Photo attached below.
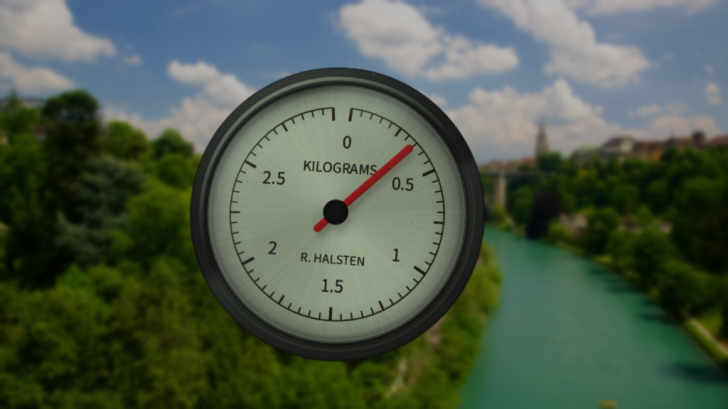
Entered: {"value": 0.35, "unit": "kg"}
